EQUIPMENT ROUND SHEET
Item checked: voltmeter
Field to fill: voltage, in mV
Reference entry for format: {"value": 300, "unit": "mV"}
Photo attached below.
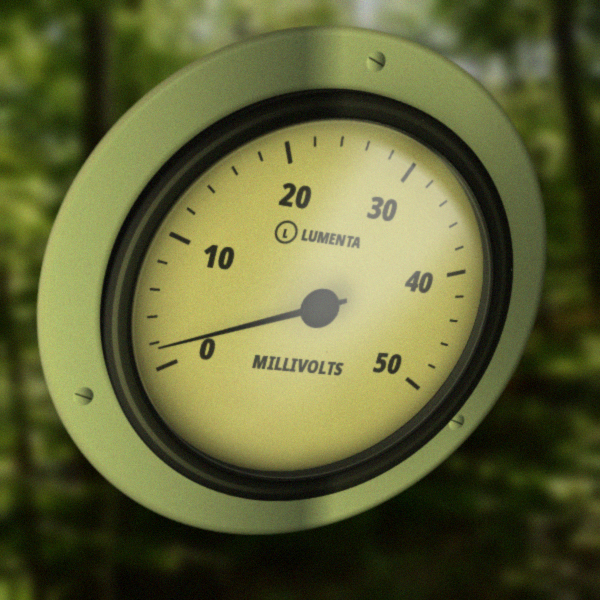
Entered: {"value": 2, "unit": "mV"}
